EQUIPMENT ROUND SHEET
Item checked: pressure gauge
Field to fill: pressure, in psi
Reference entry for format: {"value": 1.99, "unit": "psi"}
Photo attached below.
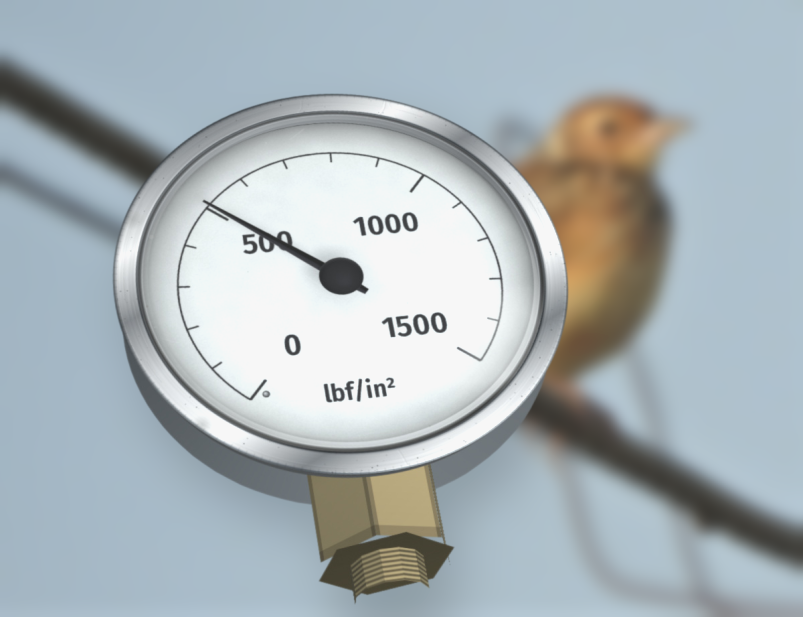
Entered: {"value": 500, "unit": "psi"}
